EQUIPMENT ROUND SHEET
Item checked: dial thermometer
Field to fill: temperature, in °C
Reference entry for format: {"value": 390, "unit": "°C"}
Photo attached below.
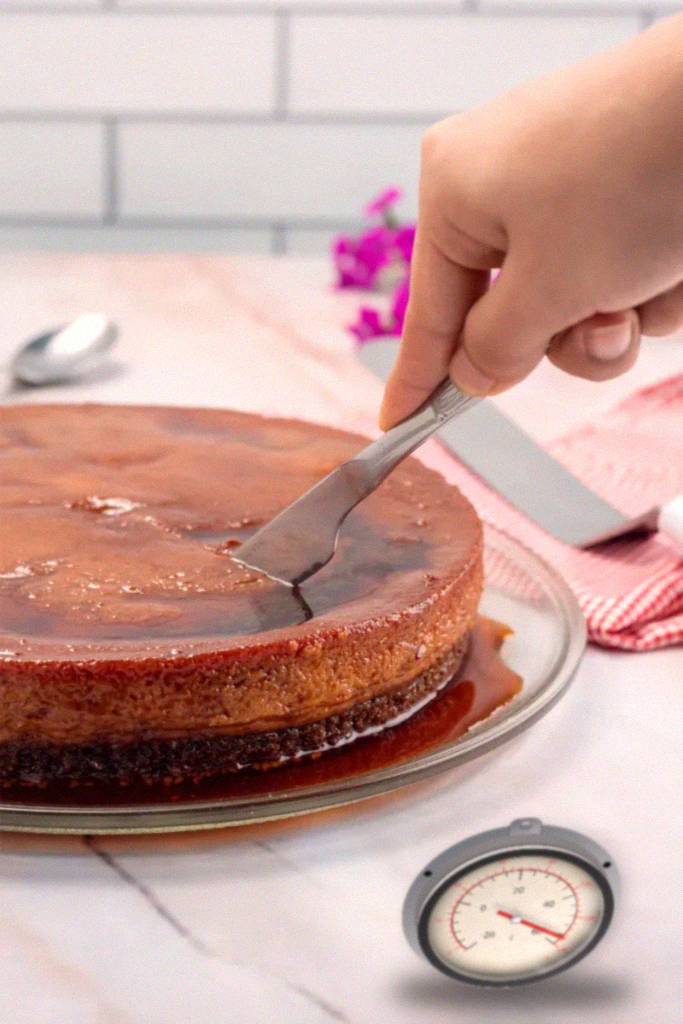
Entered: {"value": 56, "unit": "°C"}
